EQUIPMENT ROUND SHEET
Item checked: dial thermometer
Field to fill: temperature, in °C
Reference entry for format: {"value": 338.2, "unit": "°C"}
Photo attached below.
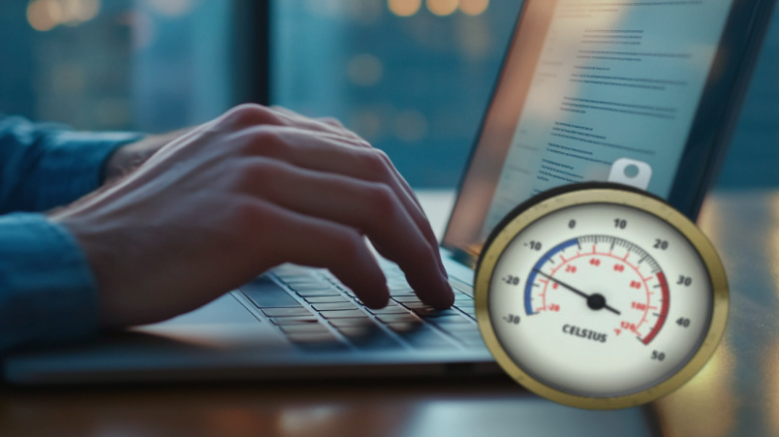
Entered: {"value": -15, "unit": "°C"}
